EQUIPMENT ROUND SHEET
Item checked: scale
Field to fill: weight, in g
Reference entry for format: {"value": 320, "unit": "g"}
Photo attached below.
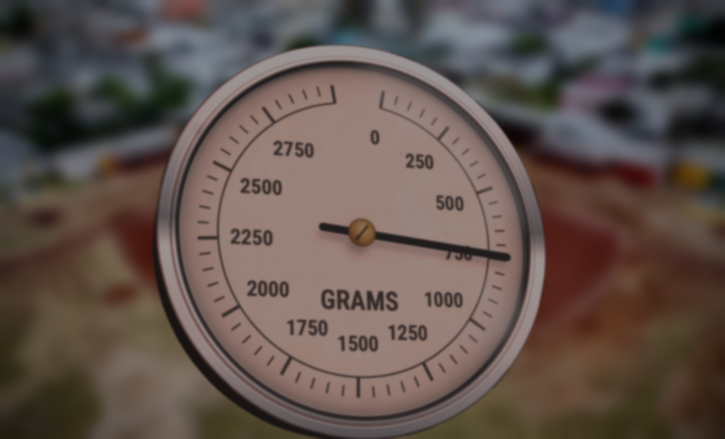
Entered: {"value": 750, "unit": "g"}
